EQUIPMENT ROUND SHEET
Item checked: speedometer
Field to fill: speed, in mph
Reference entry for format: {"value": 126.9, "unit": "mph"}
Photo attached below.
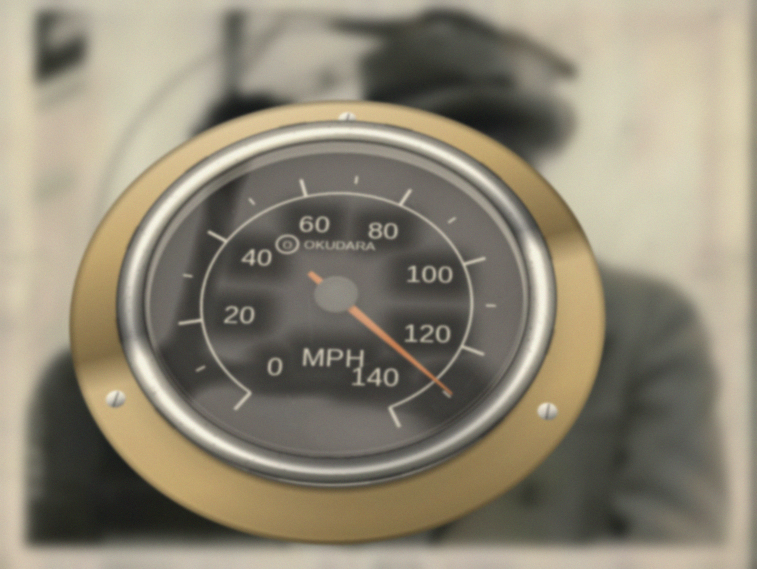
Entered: {"value": 130, "unit": "mph"}
